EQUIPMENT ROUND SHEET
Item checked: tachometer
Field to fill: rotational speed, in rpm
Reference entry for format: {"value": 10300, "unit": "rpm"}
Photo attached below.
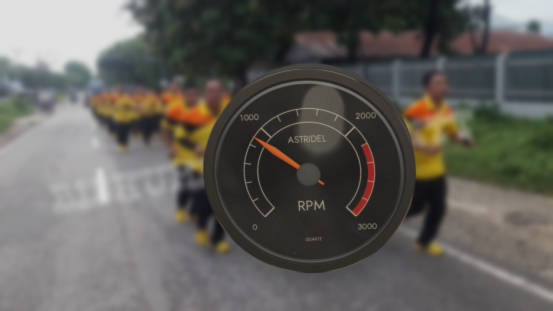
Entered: {"value": 900, "unit": "rpm"}
